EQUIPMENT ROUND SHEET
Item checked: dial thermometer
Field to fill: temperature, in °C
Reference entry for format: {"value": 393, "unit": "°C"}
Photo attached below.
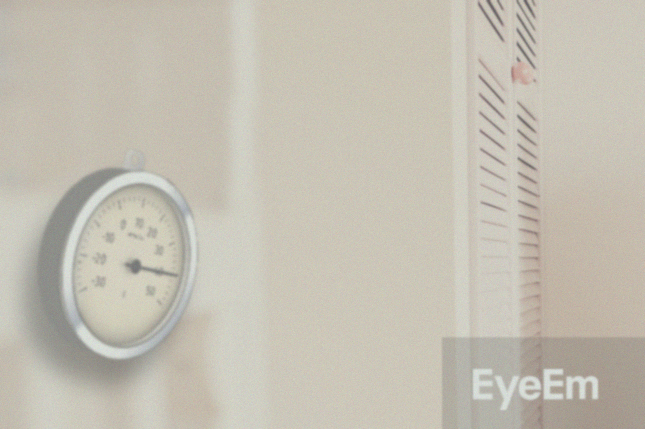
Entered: {"value": 40, "unit": "°C"}
